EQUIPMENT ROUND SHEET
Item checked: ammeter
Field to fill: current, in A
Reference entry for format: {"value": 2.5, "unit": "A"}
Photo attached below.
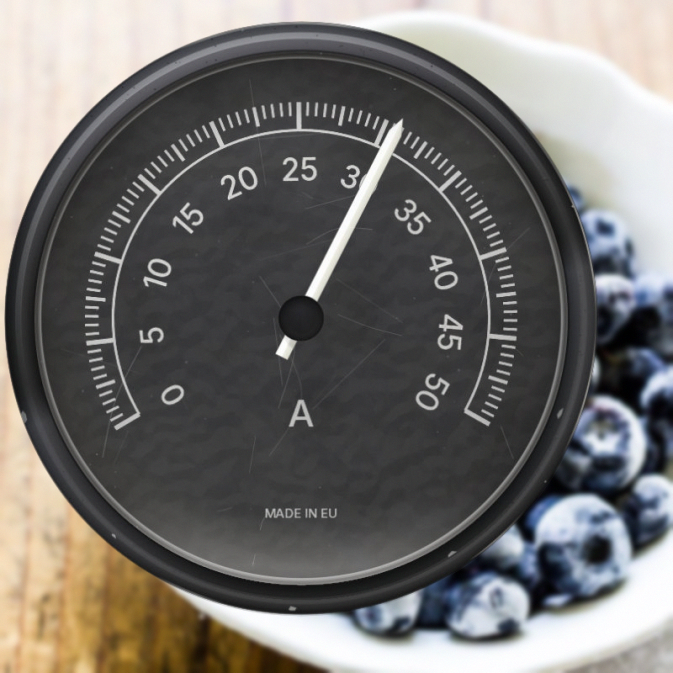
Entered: {"value": 30.75, "unit": "A"}
